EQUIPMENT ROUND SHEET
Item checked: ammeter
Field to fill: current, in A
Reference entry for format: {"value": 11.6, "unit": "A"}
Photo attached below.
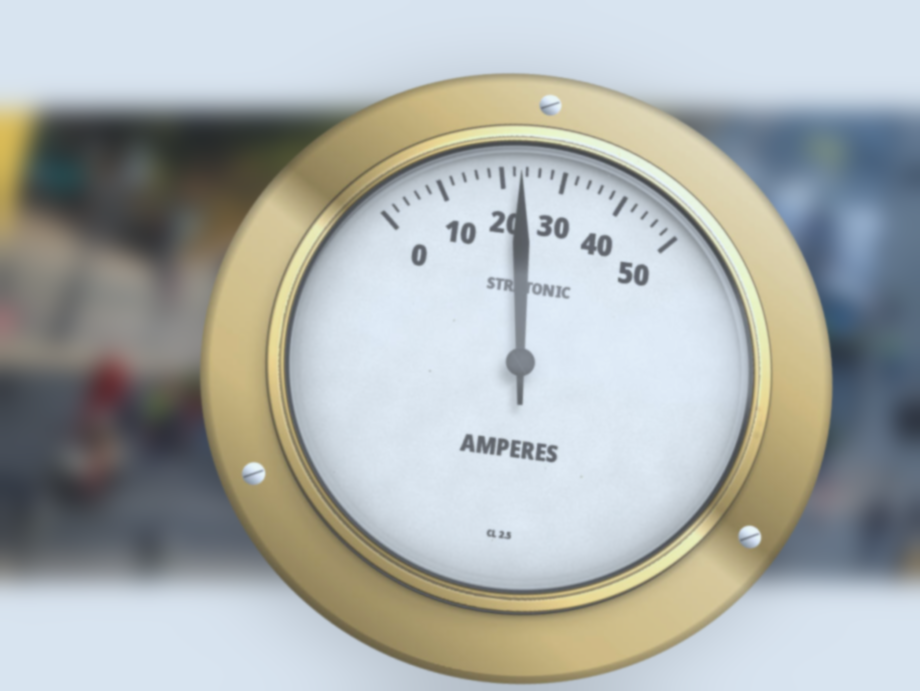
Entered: {"value": 23, "unit": "A"}
